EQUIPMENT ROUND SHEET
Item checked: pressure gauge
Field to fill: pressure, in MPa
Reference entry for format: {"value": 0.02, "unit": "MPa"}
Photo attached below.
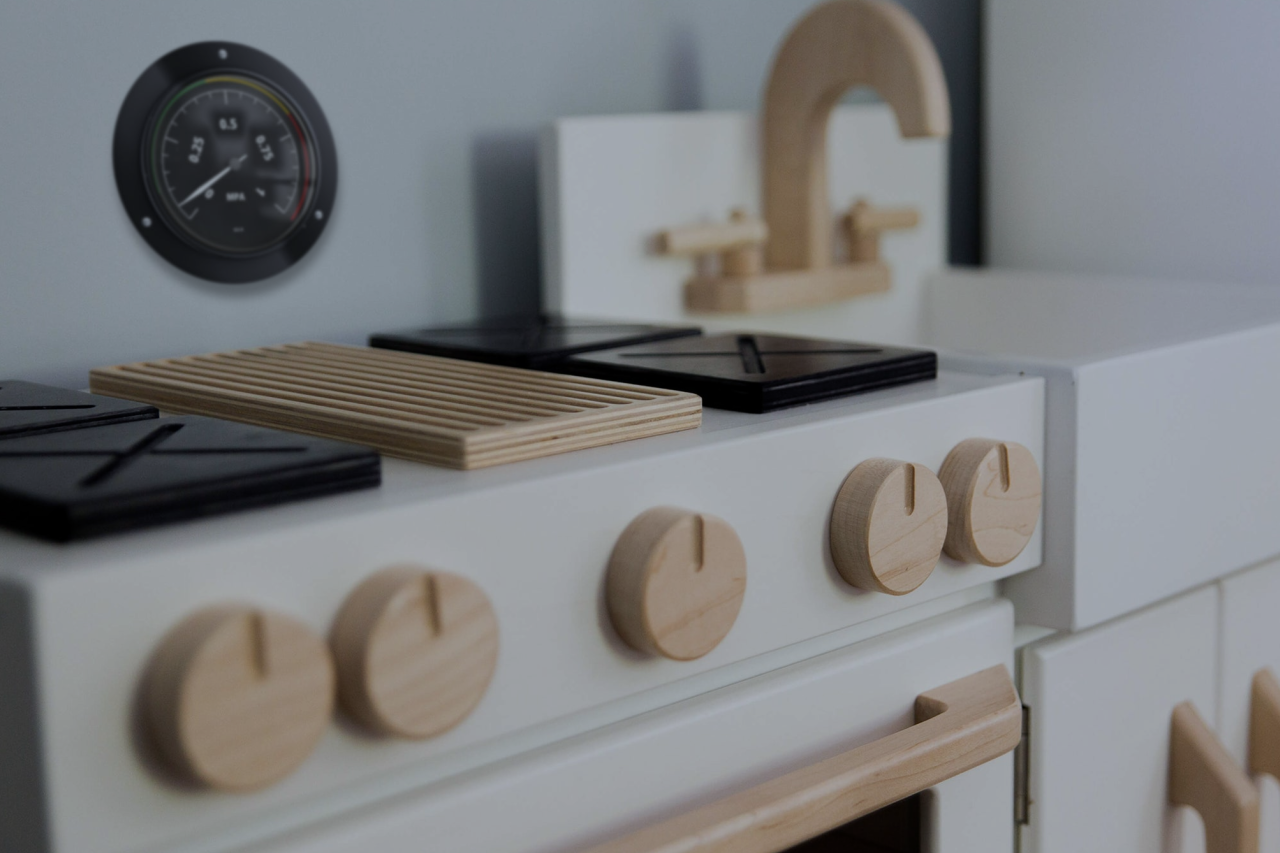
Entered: {"value": 0.05, "unit": "MPa"}
